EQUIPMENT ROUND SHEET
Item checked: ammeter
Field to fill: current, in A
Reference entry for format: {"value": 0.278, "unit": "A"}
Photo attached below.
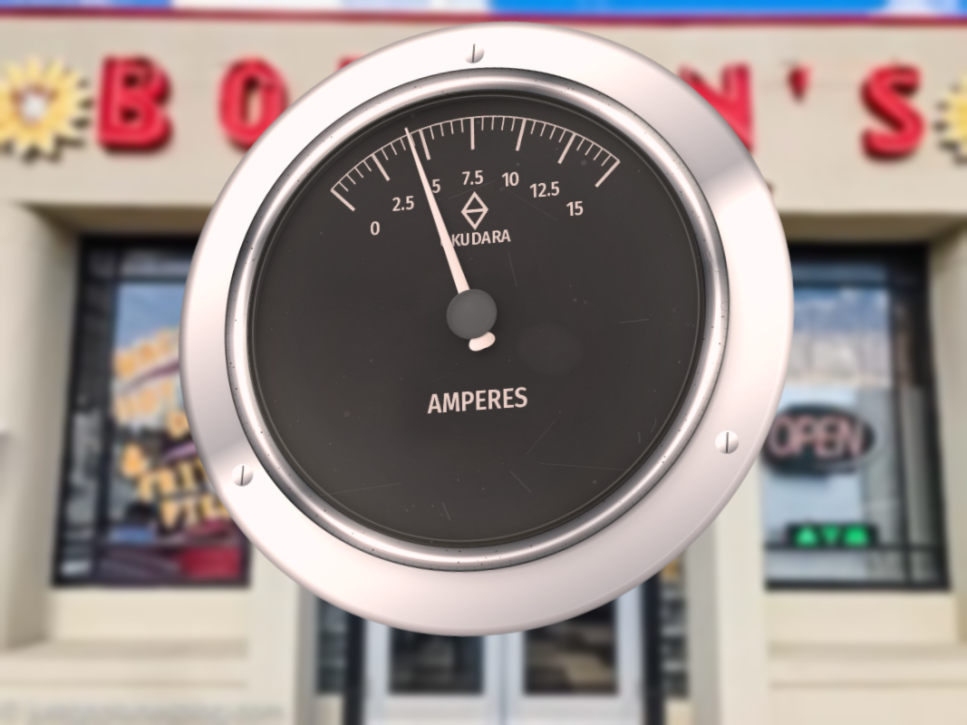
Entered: {"value": 4.5, "unit": "A"}
